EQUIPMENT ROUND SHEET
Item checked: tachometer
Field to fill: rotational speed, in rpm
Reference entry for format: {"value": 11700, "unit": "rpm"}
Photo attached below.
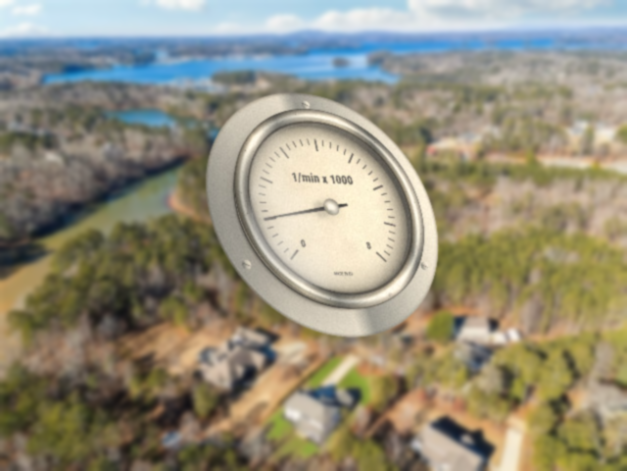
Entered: {"value": 1000, "unit": "rpm"}
